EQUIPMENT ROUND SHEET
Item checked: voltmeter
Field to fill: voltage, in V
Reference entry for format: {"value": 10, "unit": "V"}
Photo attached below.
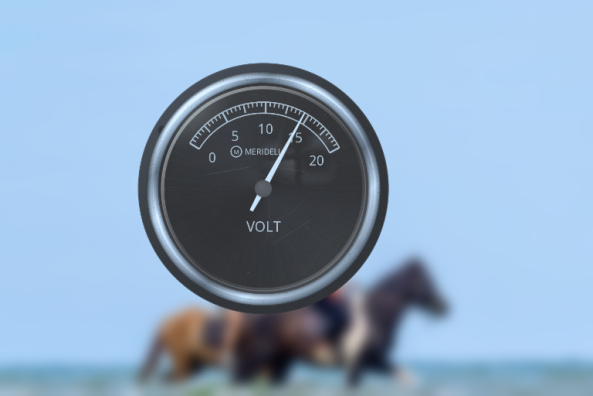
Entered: {"value": 14.5, "unit": "V"}
